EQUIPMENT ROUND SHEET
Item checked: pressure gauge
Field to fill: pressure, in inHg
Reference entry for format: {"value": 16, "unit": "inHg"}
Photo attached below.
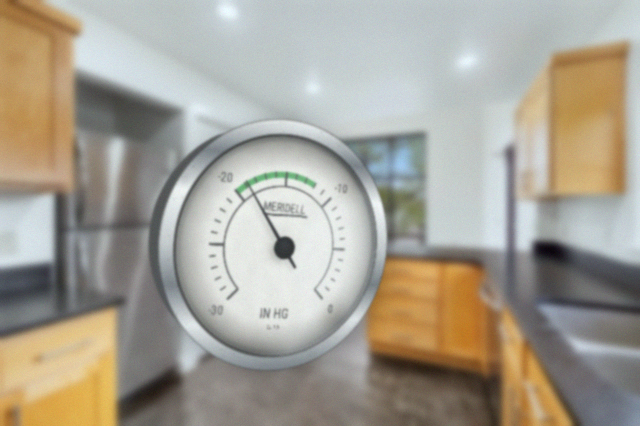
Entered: {"value": -19, "unit": "inHg"}
